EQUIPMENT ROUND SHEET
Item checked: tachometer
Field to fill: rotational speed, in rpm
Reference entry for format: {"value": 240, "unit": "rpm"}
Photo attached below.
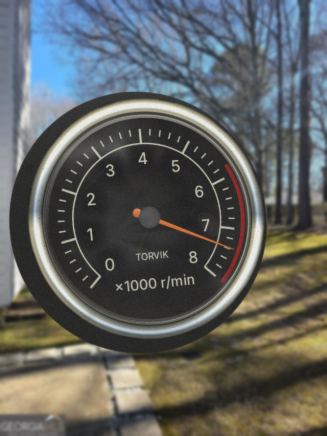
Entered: {"value": 7400, "unit": "rpm"}
